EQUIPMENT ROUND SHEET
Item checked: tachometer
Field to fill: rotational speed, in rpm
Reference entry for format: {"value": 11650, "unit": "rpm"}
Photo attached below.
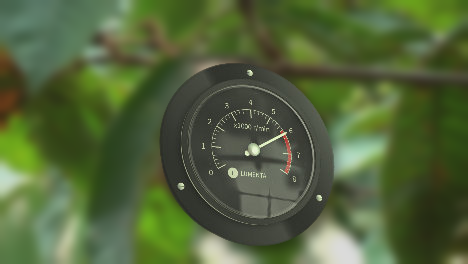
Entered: {"value": 6000, "unit": "rpm"}
